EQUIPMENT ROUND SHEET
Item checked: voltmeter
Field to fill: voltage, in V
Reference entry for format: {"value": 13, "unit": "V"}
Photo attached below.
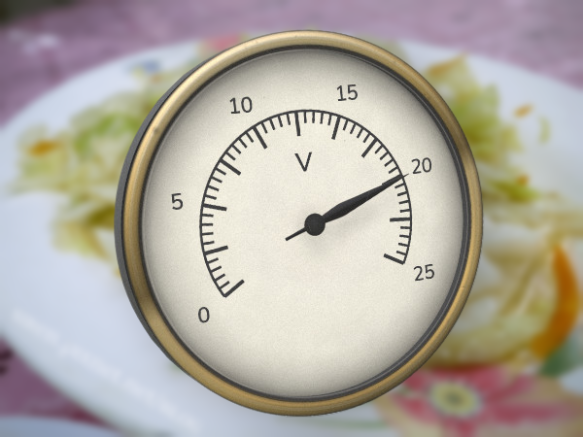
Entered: {"value": 20, "unit": "V"}
